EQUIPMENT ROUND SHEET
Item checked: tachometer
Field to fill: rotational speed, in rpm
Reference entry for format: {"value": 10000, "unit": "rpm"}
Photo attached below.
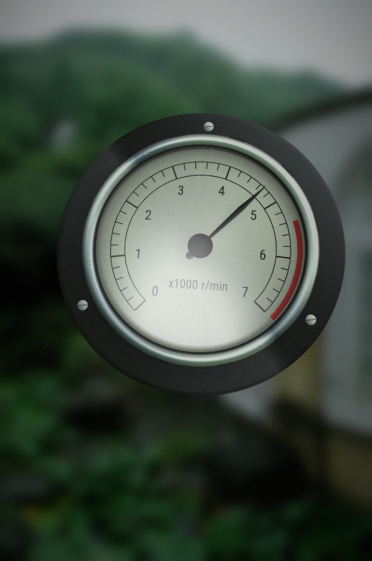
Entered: {"value": 4700, "unit": "rpm"}
